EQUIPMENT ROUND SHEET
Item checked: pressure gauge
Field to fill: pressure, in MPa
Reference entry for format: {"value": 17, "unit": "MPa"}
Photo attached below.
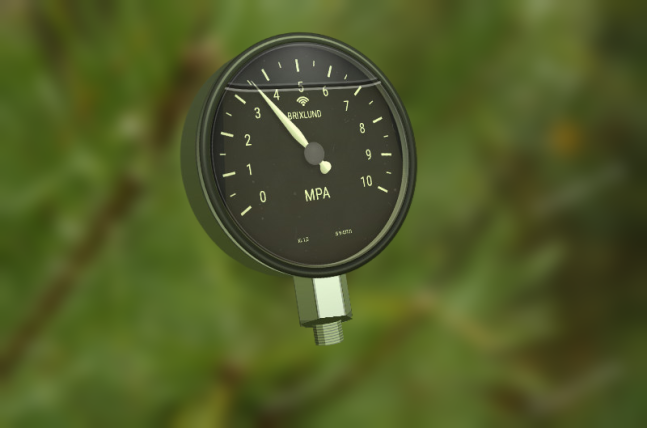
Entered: {"value": 3.5, "unit": "MPa"}
